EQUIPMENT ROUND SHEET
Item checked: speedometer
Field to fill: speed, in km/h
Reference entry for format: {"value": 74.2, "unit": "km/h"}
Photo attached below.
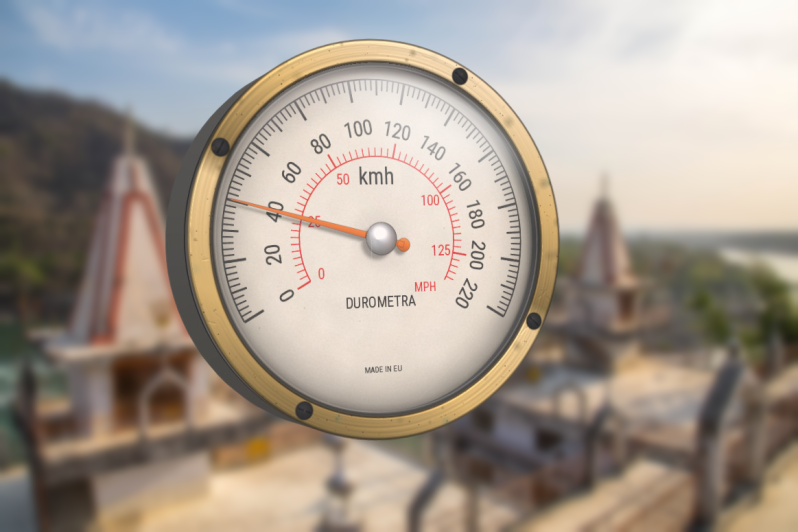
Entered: {"value": 40, "unit": "km/h"}
